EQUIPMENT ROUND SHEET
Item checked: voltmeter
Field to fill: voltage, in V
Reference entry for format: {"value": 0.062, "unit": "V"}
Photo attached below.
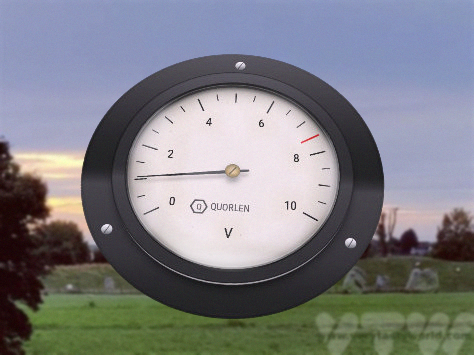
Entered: {"value": 1, "unit": "V"}
